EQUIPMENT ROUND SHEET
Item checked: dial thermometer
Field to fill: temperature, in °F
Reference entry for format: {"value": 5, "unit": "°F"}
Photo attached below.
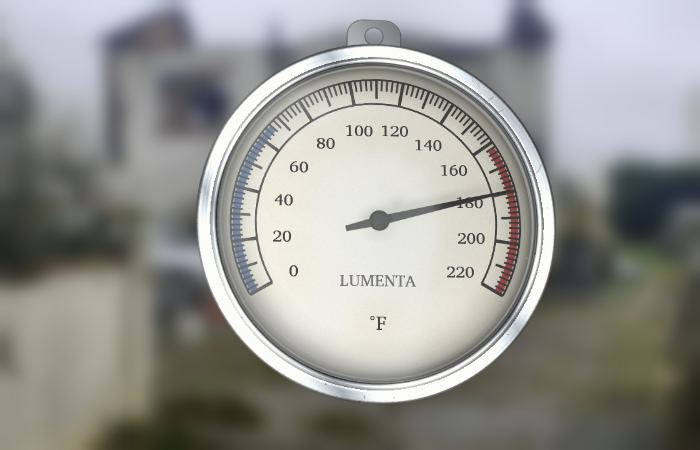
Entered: {"value": 180, "unit": "°F"}
